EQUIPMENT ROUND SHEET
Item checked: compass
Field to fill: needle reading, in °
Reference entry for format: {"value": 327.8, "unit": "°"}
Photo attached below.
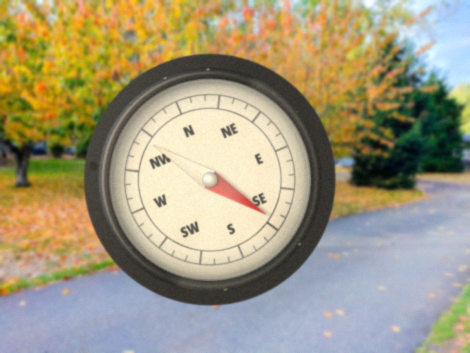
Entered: {"value": 145, "unit": "°"}
